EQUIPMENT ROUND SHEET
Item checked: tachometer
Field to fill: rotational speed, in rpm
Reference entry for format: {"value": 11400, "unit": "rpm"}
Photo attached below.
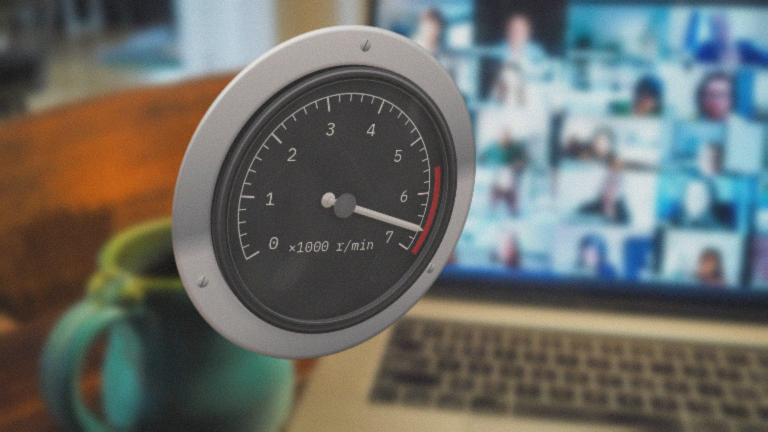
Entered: {"value": 6600, "unit": "rpm"}
